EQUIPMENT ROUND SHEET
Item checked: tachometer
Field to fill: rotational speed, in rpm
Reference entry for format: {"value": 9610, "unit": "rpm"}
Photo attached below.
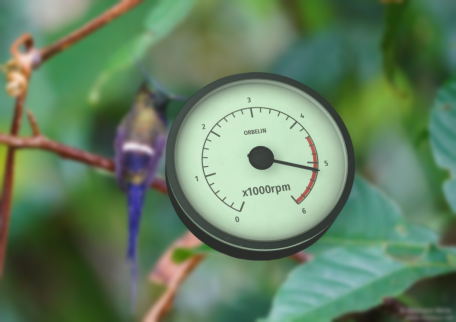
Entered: {"value": 5200, "unit": "rpm"}
